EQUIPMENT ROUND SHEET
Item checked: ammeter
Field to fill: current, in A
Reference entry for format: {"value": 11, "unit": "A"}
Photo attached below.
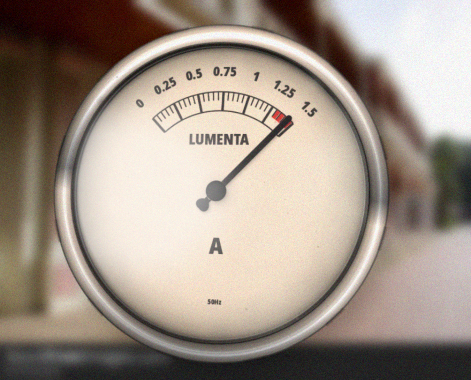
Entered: {"value": 1.45, "unit": "A"}
